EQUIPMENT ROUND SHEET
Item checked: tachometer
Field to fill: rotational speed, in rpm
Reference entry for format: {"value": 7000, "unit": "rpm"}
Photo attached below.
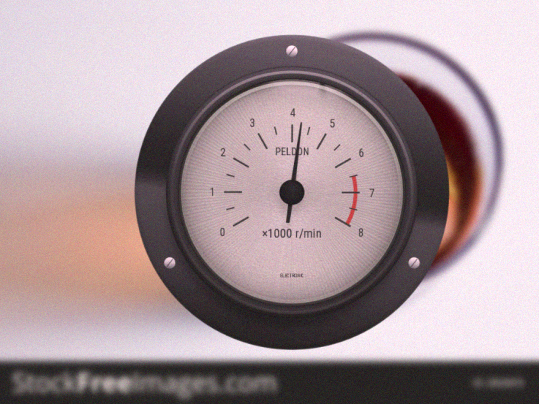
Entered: {"value": 4250, "unit": "rpm"}
